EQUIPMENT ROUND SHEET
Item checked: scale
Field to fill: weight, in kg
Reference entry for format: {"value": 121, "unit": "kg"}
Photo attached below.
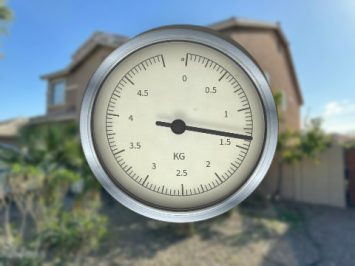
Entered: {"value": 1.35, "unit": "kg"}
